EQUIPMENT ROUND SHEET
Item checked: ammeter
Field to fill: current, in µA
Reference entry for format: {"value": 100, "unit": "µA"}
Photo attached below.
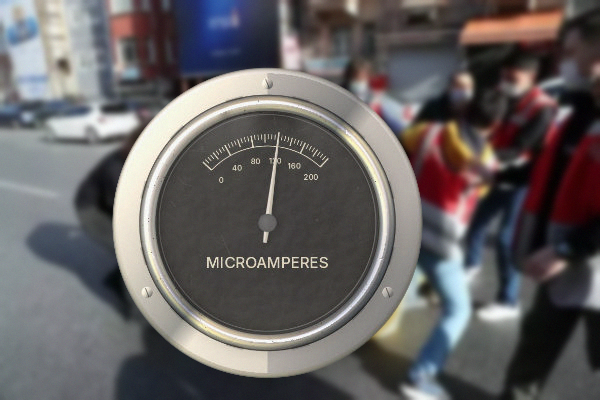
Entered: {"value": 120, "unit": "µA"}
